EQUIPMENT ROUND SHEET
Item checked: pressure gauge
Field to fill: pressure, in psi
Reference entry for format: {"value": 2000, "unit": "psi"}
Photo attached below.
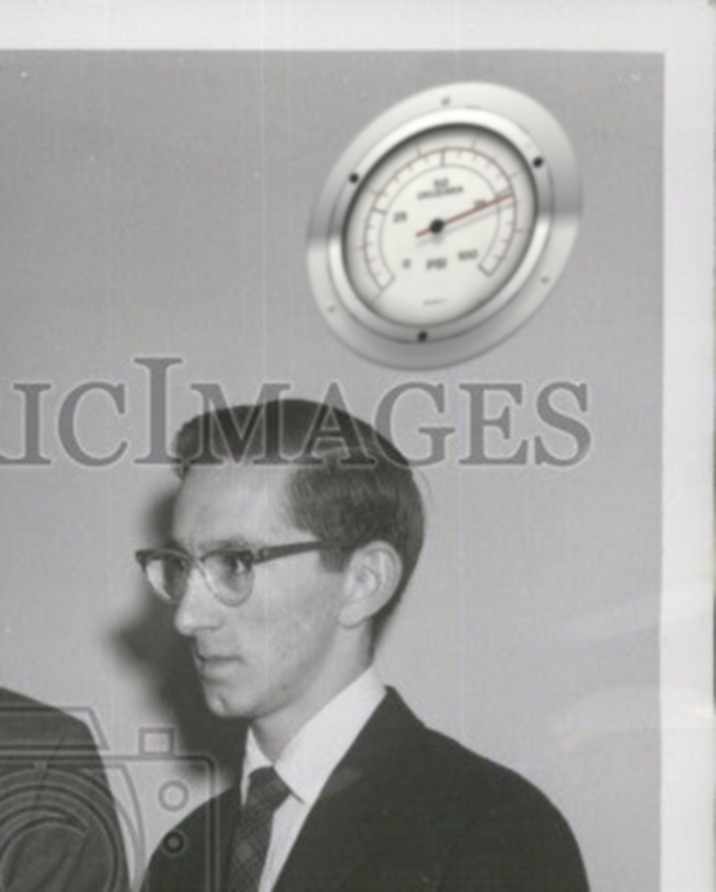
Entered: {"value": 77.5, "unit": "psi"}
